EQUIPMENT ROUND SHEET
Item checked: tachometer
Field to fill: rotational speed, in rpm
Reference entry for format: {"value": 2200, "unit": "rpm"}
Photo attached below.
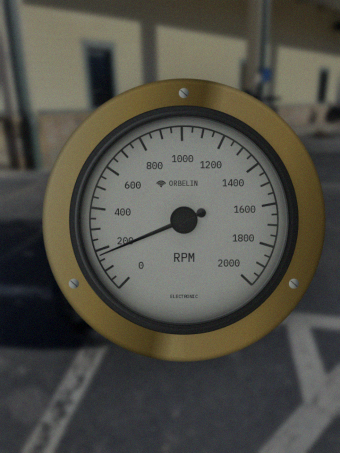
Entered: {"value": 175, "unit": "rpm"}
